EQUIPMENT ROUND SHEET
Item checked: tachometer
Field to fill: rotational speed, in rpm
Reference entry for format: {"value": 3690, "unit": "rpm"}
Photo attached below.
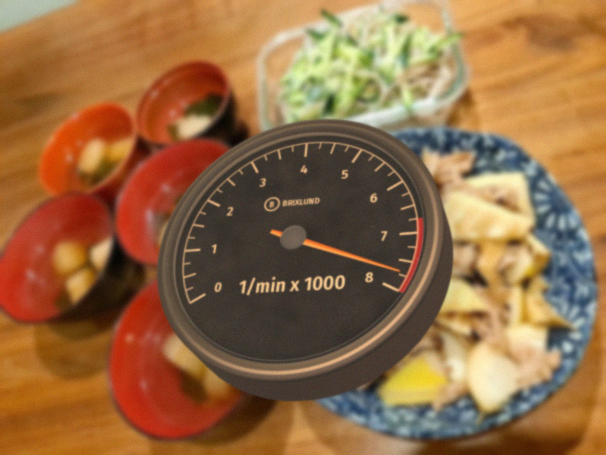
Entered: {"value": 7750, "unit": "rpm"}
